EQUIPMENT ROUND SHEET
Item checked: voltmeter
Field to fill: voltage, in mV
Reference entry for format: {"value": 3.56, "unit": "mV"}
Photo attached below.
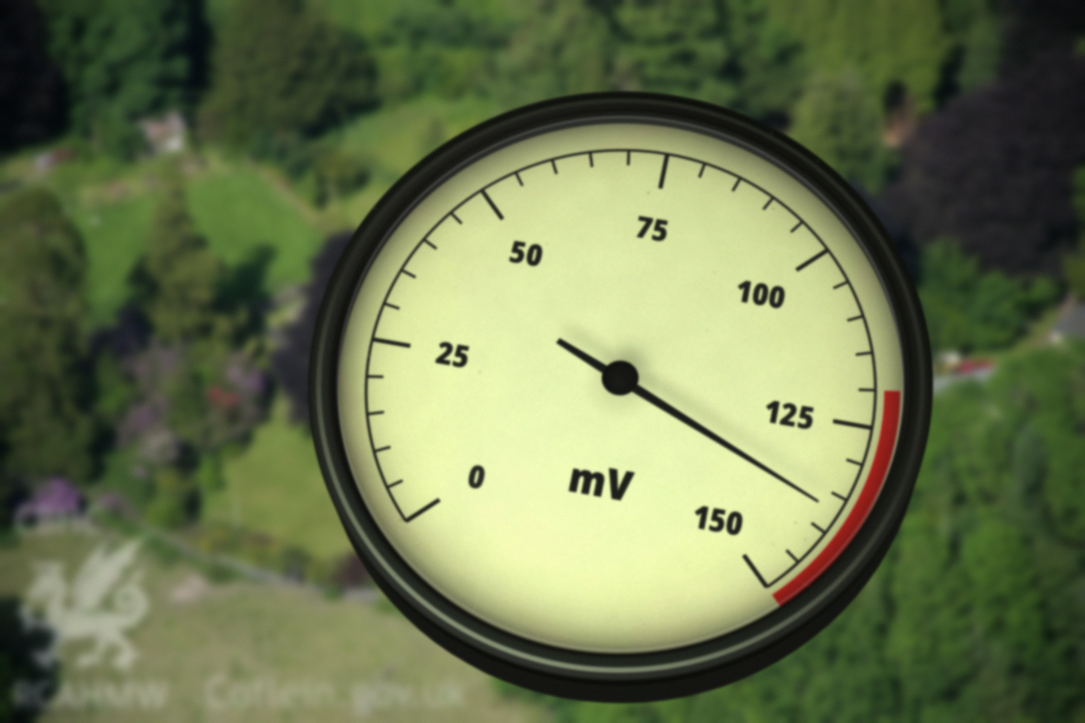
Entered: {"value": 137.5, "unit": "mV"}
